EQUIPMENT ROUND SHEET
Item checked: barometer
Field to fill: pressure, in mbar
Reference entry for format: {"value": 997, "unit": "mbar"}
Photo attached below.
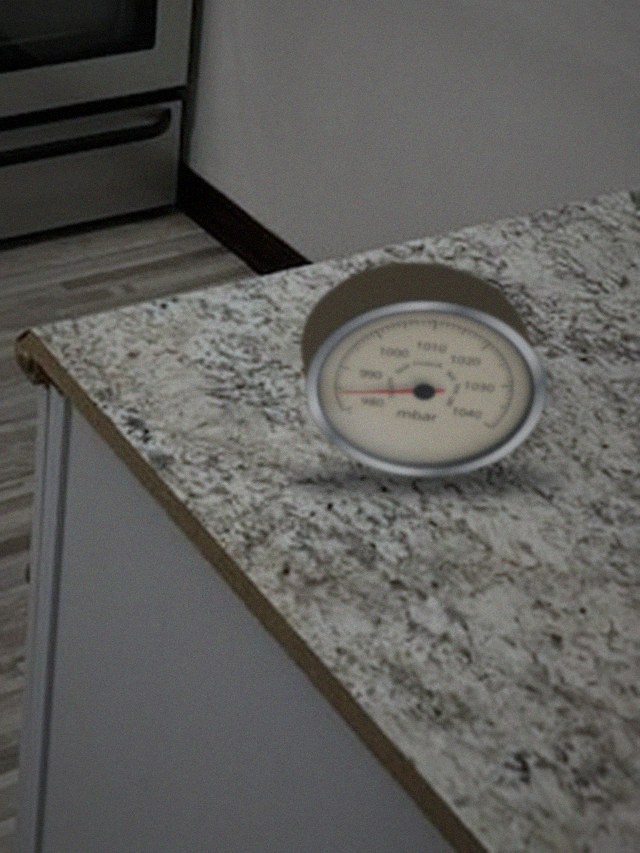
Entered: {"value": 985, "unit": "mbar"}
